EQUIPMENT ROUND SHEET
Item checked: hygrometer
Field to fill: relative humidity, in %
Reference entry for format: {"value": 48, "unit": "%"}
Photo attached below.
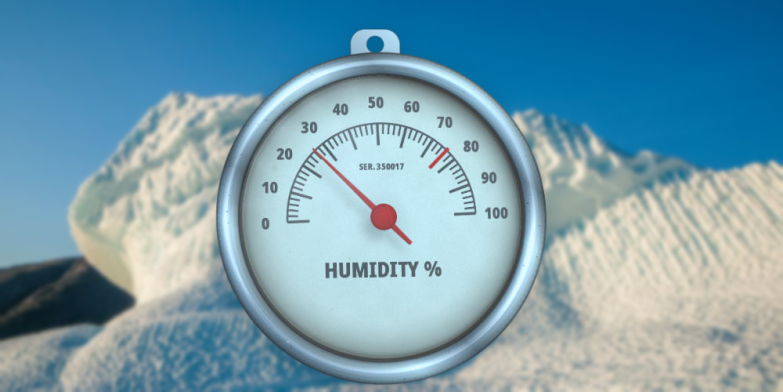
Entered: {"value": 26, "unit": "%"}
